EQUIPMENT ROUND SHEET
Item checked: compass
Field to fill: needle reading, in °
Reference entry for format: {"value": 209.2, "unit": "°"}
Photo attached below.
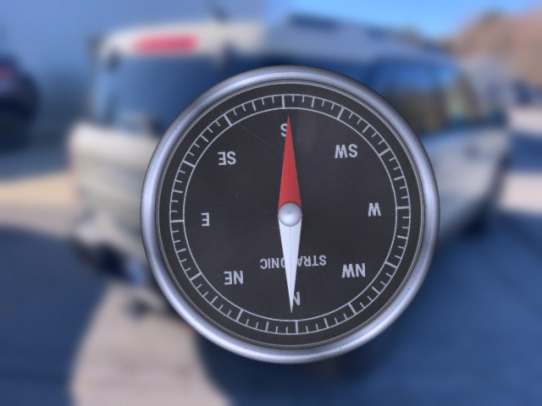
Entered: {"value": 182.5, "unit": "°"}
